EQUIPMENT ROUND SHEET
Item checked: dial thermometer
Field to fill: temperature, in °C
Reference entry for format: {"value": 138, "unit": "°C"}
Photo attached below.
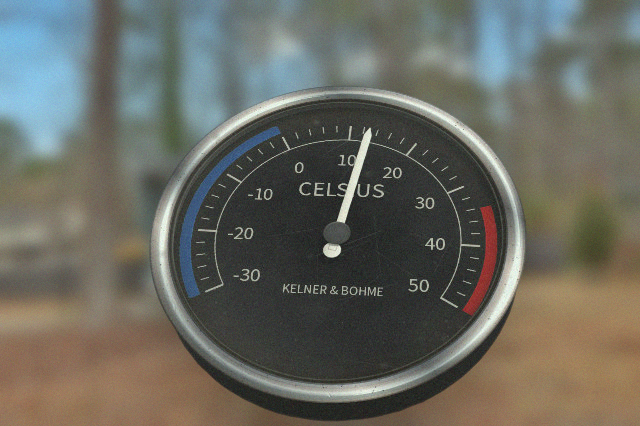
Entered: {"value": 13, "unit": "°C"}
